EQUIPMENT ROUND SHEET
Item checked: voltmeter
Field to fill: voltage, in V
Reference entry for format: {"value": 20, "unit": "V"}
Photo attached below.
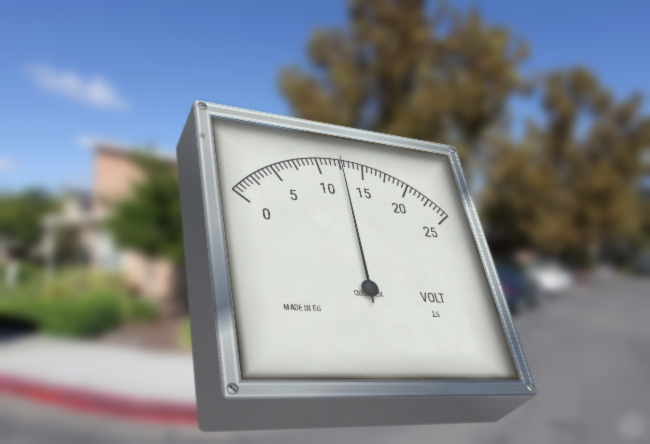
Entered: {"value": 12.5, "unit": "V"}
